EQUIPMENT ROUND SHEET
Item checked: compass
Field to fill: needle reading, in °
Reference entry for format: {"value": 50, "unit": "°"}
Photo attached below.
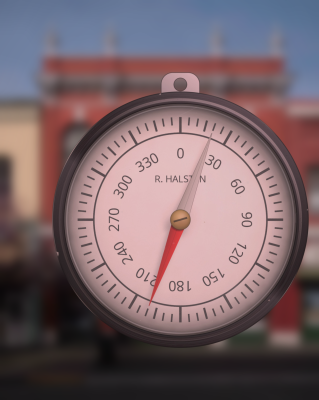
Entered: {"value": 200, "unit": "°"}
